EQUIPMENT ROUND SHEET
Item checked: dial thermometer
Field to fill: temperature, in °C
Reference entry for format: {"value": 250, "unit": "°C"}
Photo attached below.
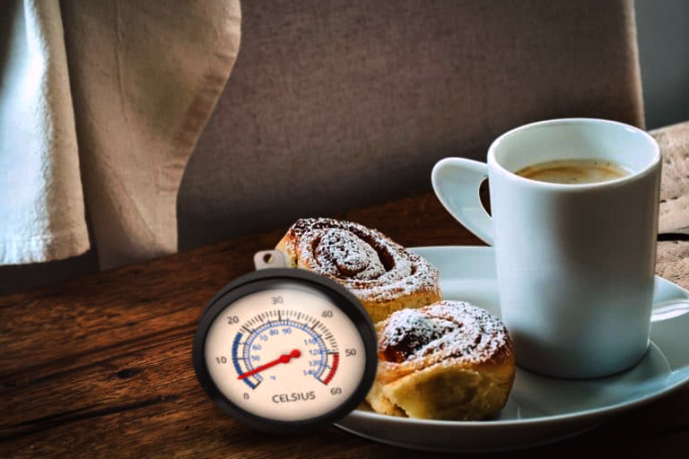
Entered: {"value": 5, "unit": "°C"}
